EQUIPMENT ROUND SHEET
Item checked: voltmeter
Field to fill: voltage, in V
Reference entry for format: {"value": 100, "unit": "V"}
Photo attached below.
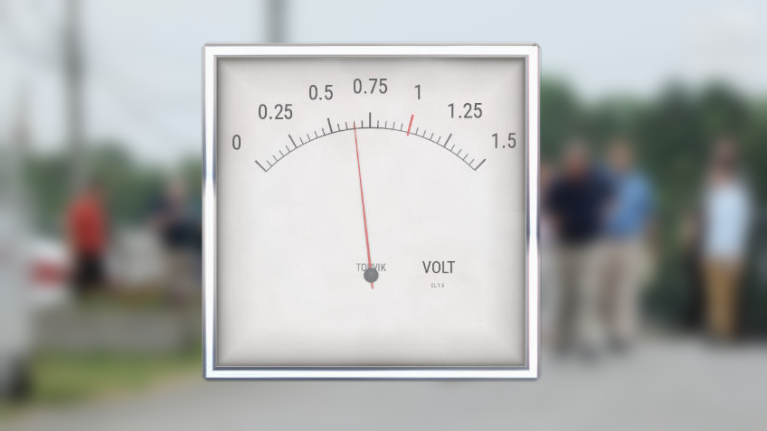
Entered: {"value": 0.65, "unit": "V"}
